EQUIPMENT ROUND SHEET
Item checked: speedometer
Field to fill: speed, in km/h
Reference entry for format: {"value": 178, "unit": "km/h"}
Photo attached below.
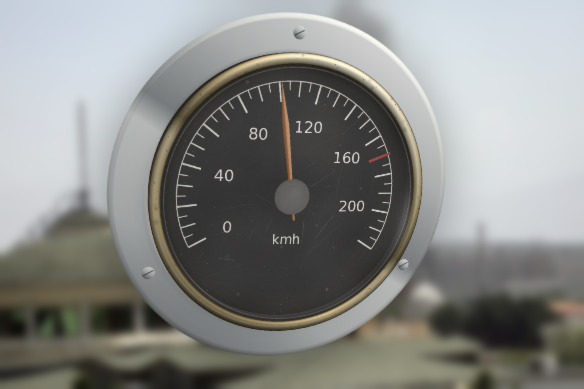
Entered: {"value": 100, "unit": "km/h"}
